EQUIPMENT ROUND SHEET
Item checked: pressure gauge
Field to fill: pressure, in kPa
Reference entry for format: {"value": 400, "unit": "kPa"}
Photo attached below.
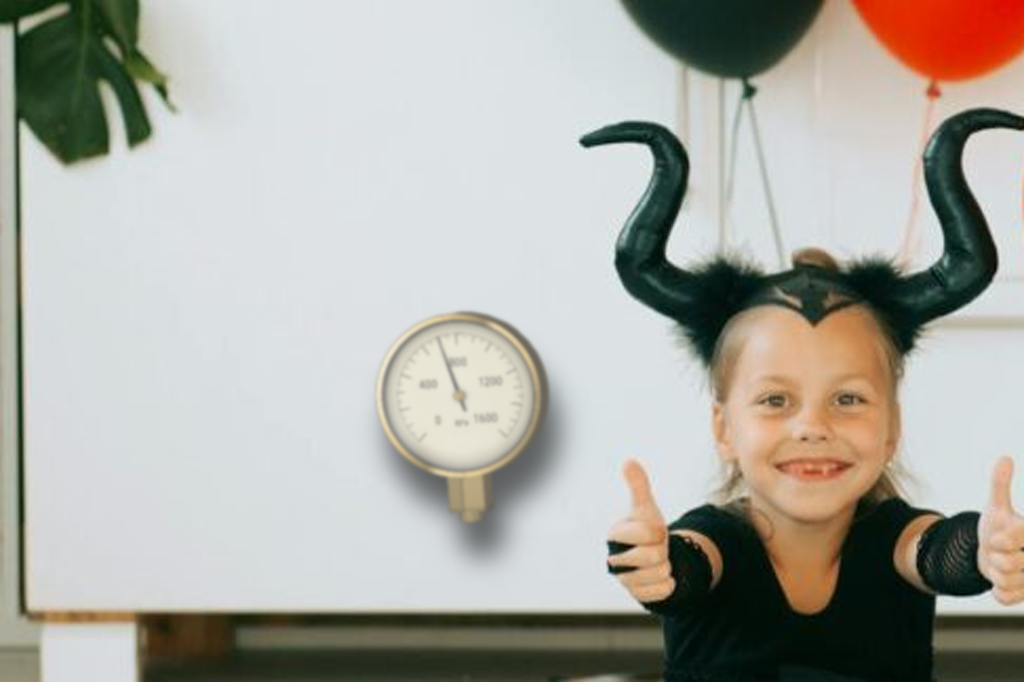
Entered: {"value": 700, "unit": "kPa"}
